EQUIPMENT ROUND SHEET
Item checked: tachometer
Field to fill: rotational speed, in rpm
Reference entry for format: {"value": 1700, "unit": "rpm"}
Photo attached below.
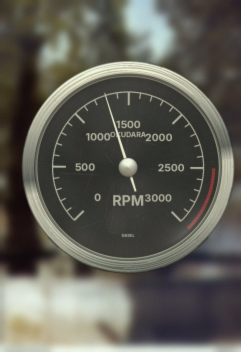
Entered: {"value": 1300, "unit": "rpm"}
